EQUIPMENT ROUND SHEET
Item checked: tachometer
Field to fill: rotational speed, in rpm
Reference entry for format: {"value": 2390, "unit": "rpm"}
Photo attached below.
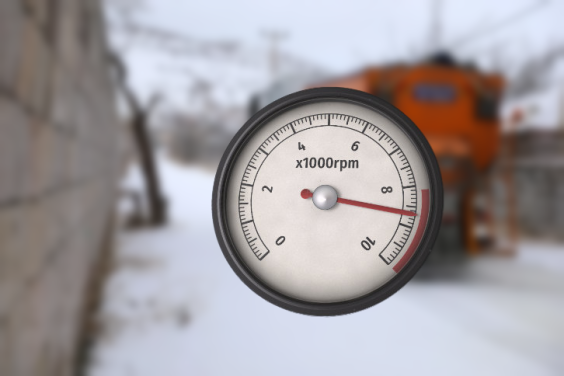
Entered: {"value": 8700, "unit": "rpm"}
